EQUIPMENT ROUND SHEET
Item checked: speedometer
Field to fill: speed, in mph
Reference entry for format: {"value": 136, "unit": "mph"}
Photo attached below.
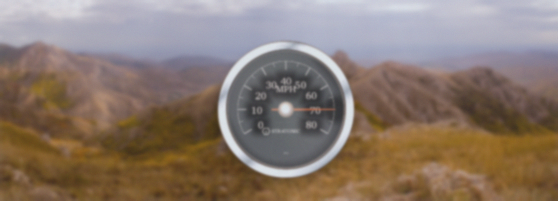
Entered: {"value": 70, "unit": "mph"}
